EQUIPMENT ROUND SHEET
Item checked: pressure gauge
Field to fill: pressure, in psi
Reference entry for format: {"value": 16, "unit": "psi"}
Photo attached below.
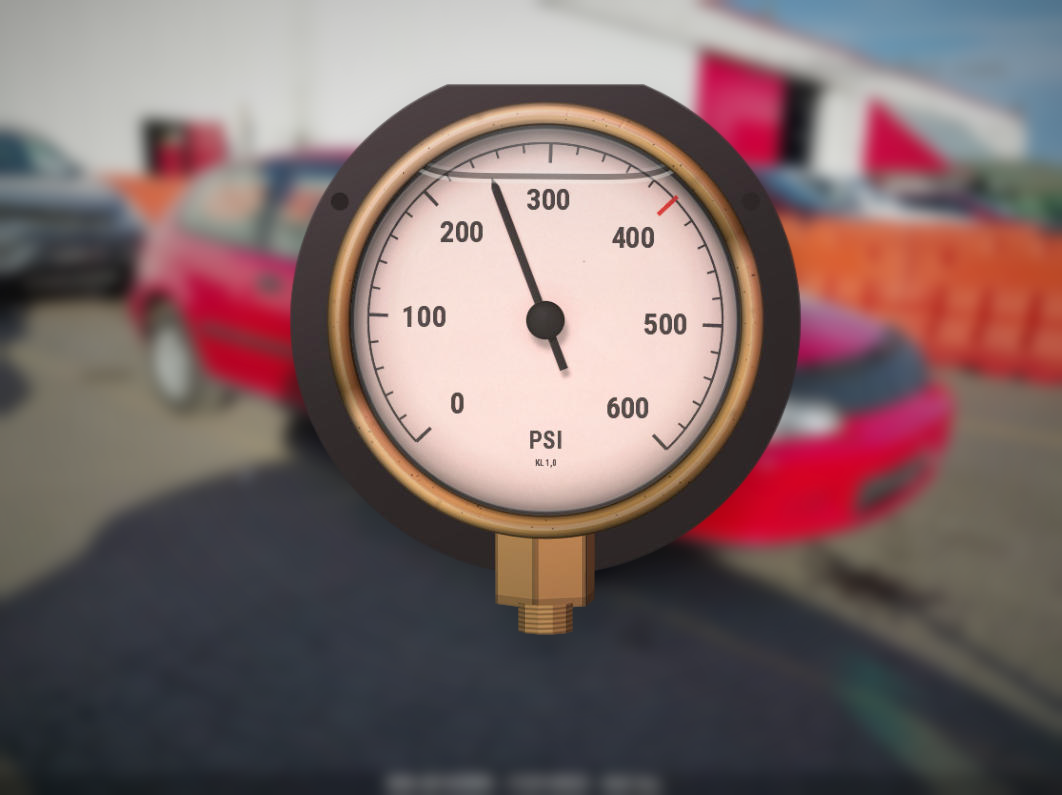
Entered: {"value": 250, "unit": "psi"}
